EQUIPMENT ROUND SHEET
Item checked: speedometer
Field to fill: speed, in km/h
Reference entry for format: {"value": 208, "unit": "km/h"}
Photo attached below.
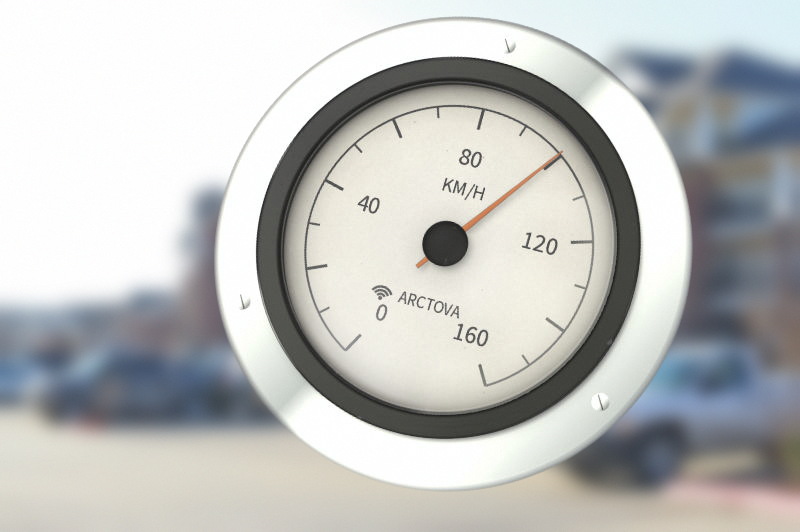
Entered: {"value": 100, "unit": "km/h"}
